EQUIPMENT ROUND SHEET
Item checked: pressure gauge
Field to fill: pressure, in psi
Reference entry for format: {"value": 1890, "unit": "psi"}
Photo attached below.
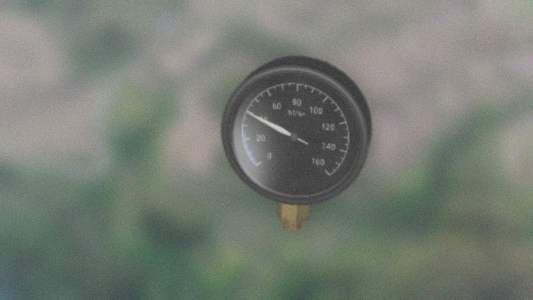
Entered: {"value": 40, "unit": "psi"}
